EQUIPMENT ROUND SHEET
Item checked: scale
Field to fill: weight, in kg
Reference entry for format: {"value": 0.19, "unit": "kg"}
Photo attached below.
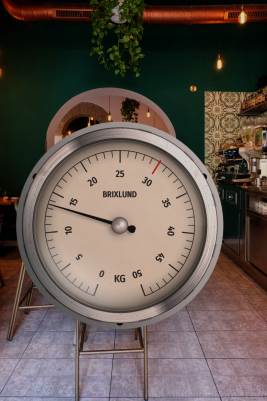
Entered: {"value": 13.5, "unit": "kg"}
